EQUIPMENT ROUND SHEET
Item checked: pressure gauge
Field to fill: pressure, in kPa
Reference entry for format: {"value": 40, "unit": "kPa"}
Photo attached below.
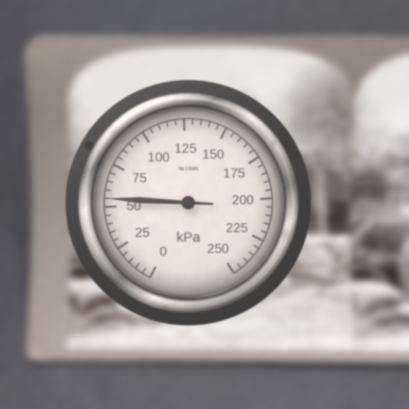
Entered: {"value": 55, "unit": "kPa"}
